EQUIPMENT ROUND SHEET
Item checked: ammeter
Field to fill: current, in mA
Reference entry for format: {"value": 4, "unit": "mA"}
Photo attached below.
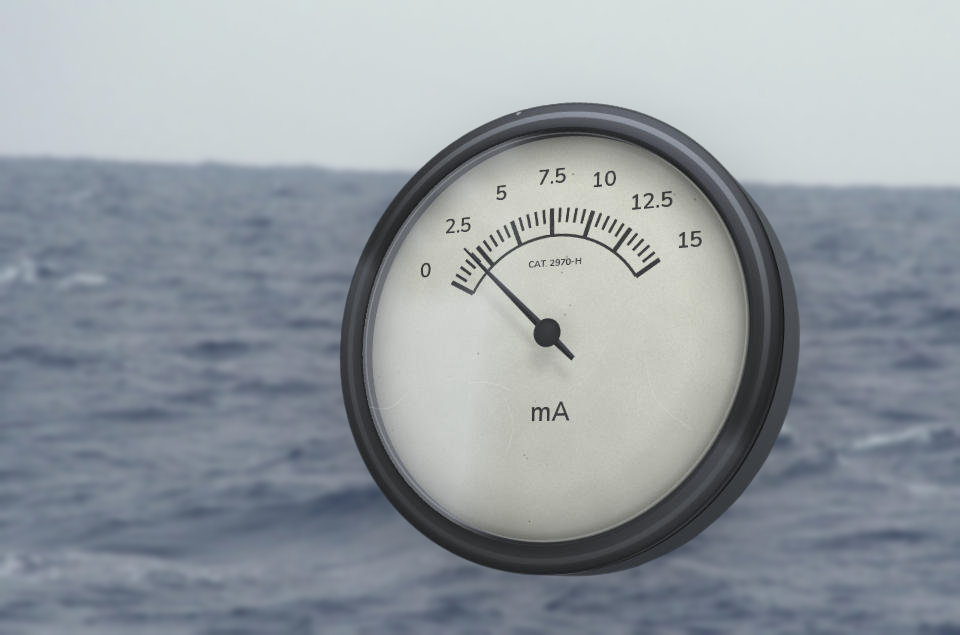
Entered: {"value": 2, "unit": "mA"}
